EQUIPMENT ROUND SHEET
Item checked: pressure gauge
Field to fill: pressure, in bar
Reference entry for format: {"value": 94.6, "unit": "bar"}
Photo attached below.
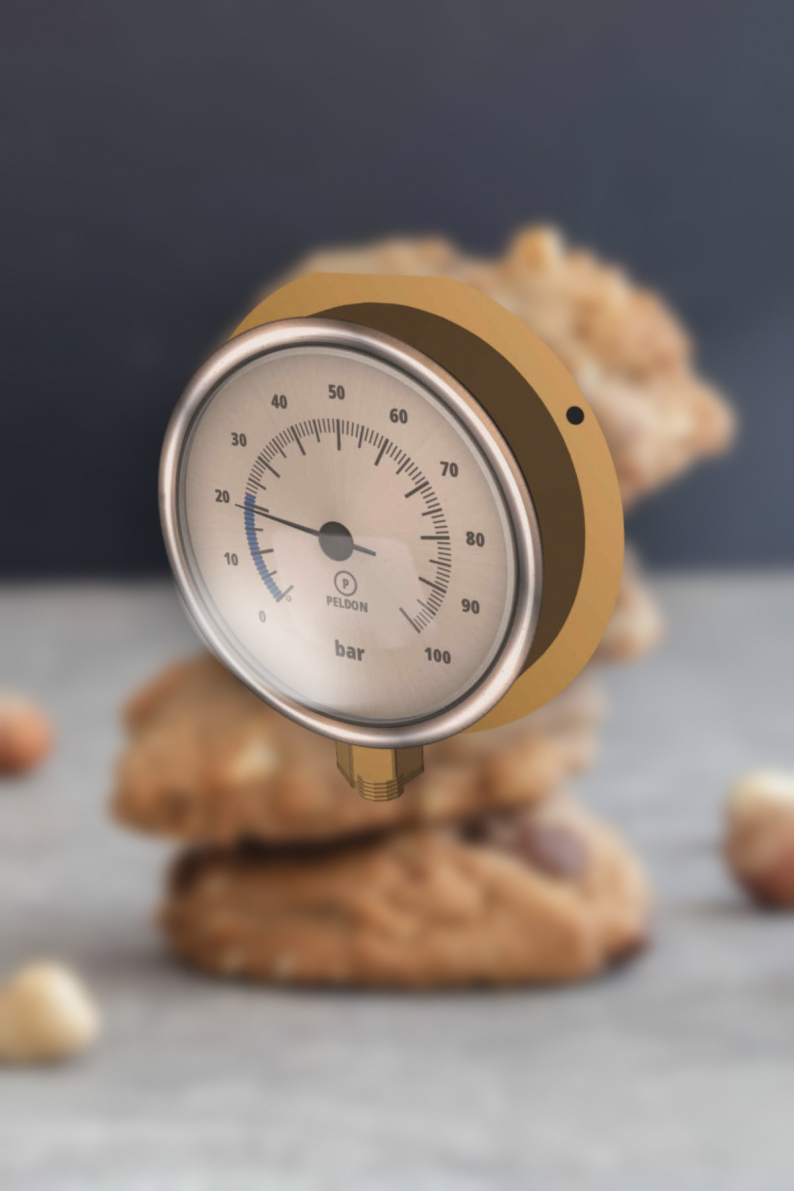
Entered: {"value": 20, "unit": "bar"}
